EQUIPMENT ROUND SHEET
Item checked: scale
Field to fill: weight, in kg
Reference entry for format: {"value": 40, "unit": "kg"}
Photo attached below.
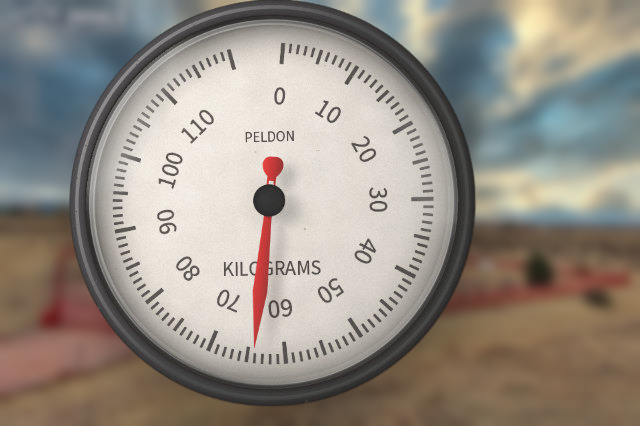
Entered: {"value": 64, "unit": "kg"}
